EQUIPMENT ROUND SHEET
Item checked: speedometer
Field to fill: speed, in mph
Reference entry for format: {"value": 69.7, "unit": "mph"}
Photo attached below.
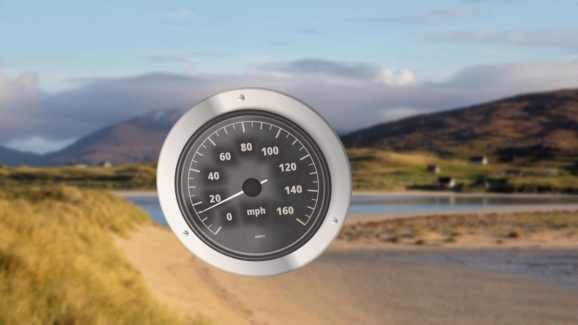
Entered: {"value": 15, "unit": "mph"}
